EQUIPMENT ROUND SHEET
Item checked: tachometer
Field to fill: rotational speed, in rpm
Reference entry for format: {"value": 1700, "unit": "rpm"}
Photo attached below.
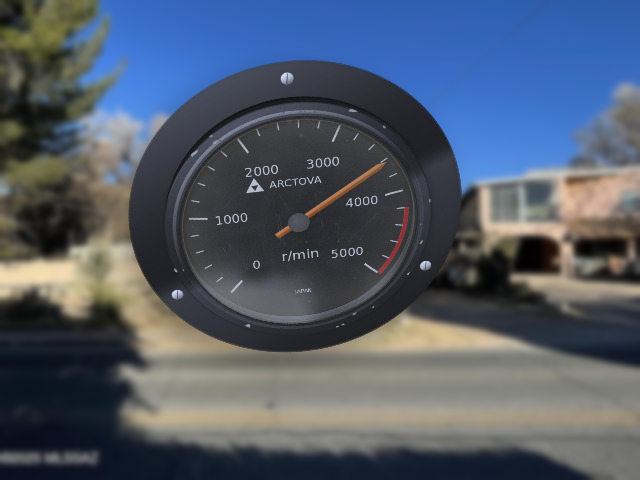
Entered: {"value": 3600, "unit": "rpm"}
